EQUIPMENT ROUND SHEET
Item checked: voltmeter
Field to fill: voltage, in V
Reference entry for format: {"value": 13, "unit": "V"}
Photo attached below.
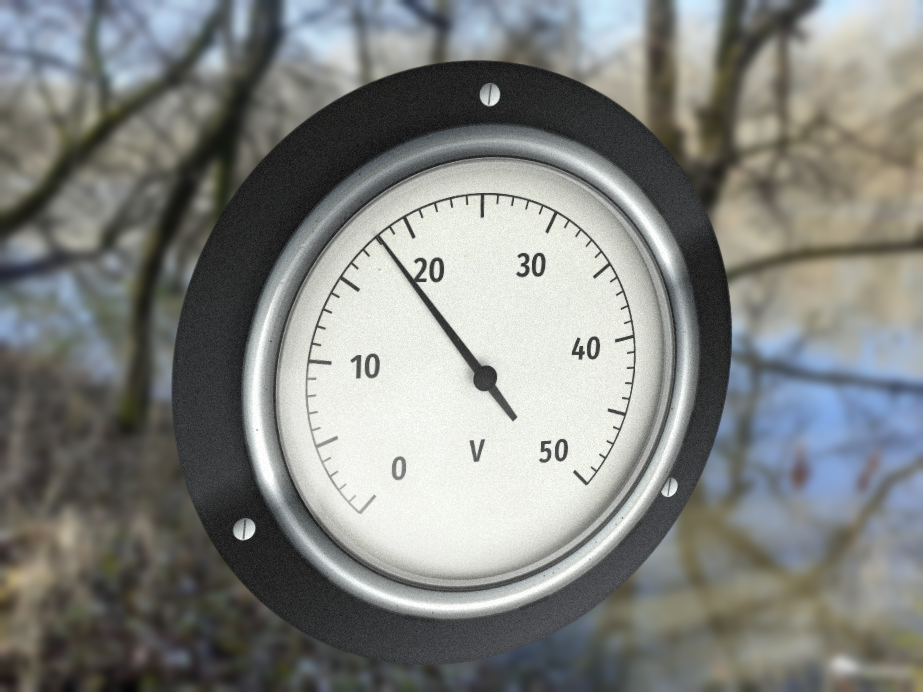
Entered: {"value": 18, "unit": "V"}
